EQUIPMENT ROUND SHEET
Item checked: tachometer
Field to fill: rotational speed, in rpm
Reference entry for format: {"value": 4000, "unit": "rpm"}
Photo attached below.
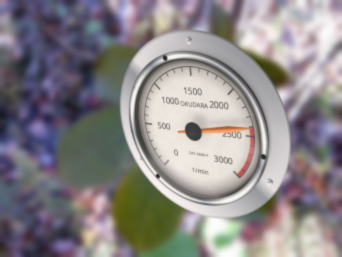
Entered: {"value": 2400, "unit": "rpm"}
